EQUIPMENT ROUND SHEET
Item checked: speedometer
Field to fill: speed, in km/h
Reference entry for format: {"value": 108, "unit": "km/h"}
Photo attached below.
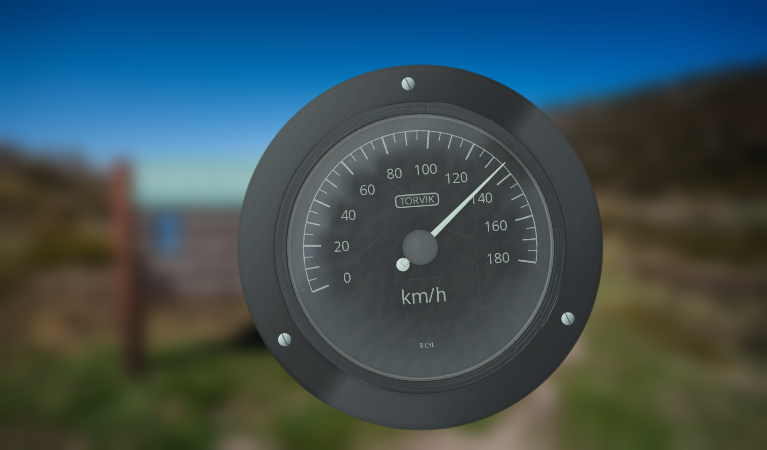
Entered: {"value": 135, "unit": "km/h"}
